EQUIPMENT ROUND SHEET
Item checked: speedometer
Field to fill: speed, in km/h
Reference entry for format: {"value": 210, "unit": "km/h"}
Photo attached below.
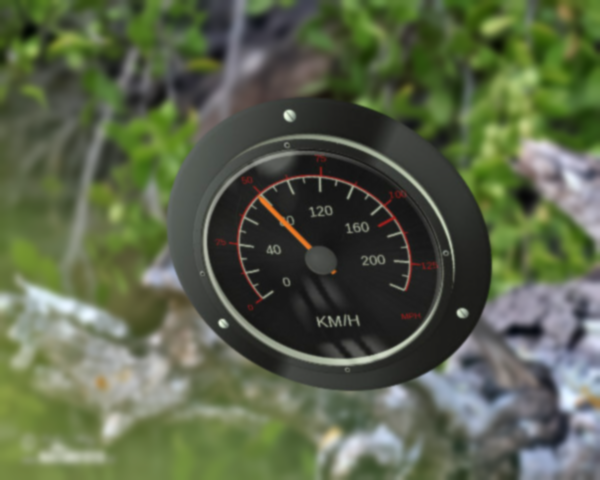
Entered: {"value": 80, "unit": "km/h"}
